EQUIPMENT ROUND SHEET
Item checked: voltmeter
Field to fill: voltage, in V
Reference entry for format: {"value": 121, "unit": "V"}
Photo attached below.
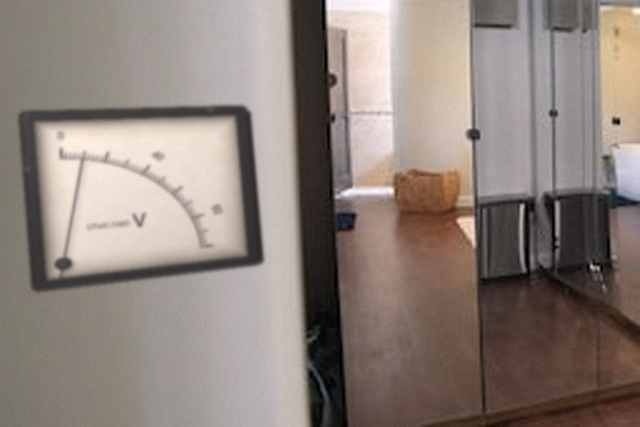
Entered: {"value": 10, "unit": "V"}
